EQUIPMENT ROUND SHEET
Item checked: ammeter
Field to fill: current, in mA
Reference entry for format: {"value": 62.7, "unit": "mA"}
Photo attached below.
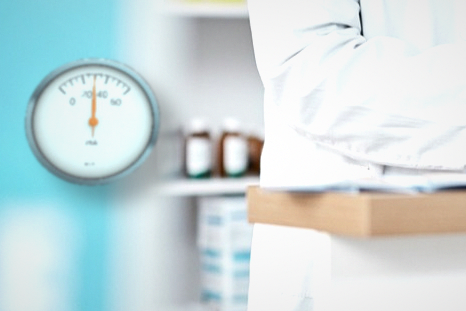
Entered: {"value": 30, "unit": "mA"}
